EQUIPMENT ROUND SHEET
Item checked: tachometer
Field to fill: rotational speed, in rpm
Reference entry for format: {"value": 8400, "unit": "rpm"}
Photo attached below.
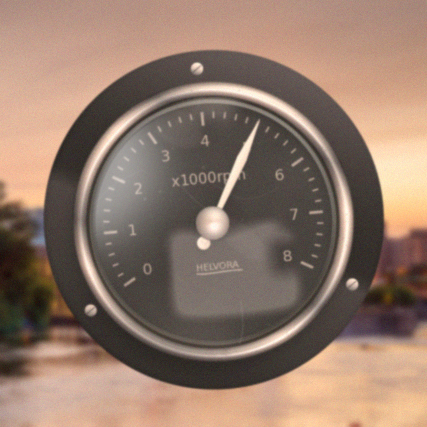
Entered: {"value": 5000, "unit": "rpm"}
